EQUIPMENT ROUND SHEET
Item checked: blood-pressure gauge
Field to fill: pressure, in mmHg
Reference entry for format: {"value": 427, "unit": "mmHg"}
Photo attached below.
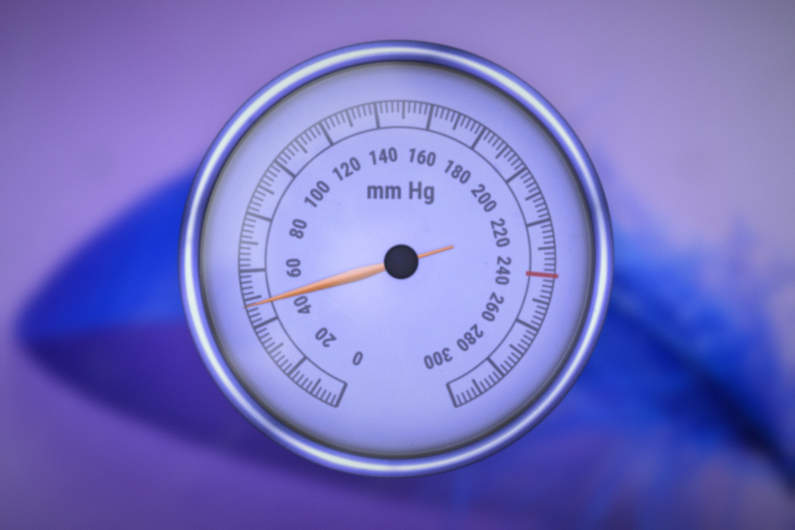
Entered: {"value": 48, "unit": "mmHg"}
